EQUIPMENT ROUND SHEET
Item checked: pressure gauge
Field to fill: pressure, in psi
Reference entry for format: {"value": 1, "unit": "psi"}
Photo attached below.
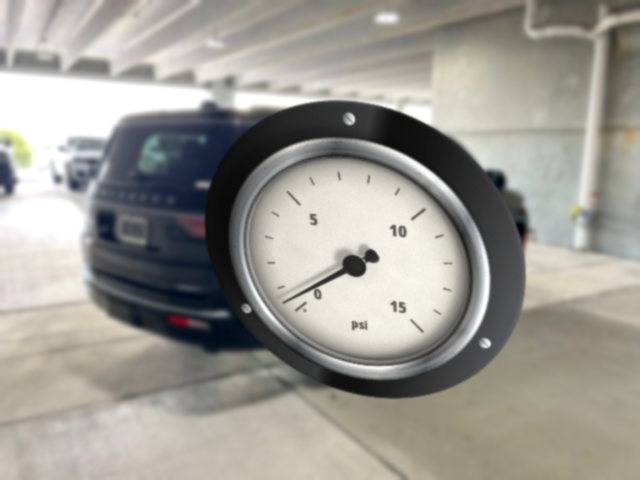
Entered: {"value": 0.5, "unit": "psi"}
